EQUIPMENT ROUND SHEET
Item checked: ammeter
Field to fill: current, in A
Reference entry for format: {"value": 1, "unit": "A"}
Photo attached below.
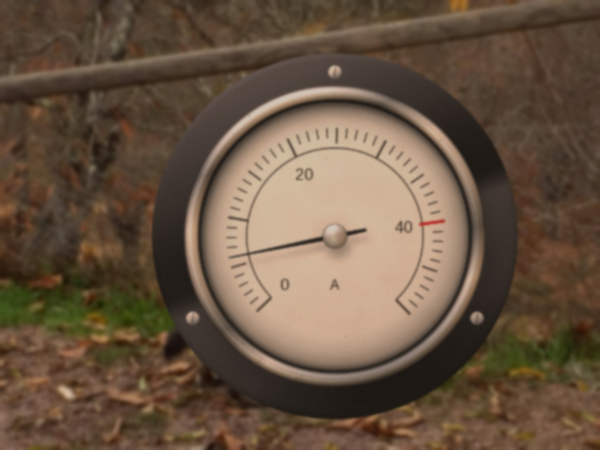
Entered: {"value": 6, "unit": "A"}
